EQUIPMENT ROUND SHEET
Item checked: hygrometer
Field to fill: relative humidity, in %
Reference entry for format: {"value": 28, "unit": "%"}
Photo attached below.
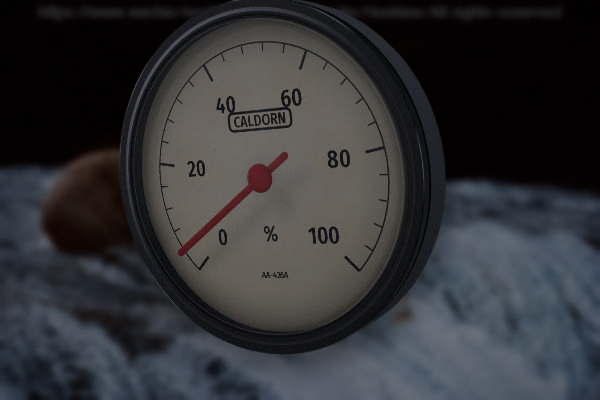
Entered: {"value": 4, "unit": "%"}
